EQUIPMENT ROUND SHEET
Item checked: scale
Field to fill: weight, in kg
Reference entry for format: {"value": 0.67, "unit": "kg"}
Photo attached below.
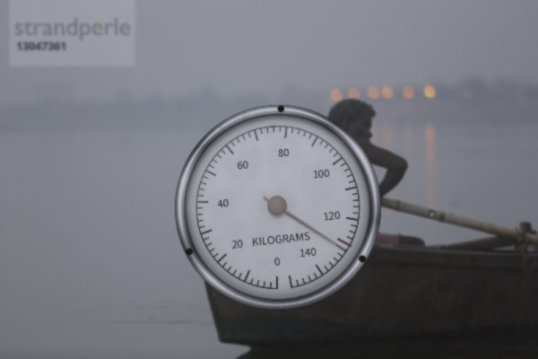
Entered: {"value": 130, "unit": "kg"}
